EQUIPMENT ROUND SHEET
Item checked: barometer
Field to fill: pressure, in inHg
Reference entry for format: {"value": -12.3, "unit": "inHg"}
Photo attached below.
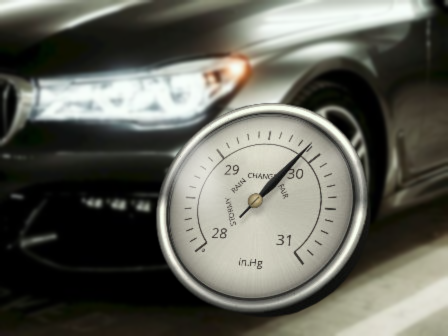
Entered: {"value": 29.9, "unit": "inHg"}
